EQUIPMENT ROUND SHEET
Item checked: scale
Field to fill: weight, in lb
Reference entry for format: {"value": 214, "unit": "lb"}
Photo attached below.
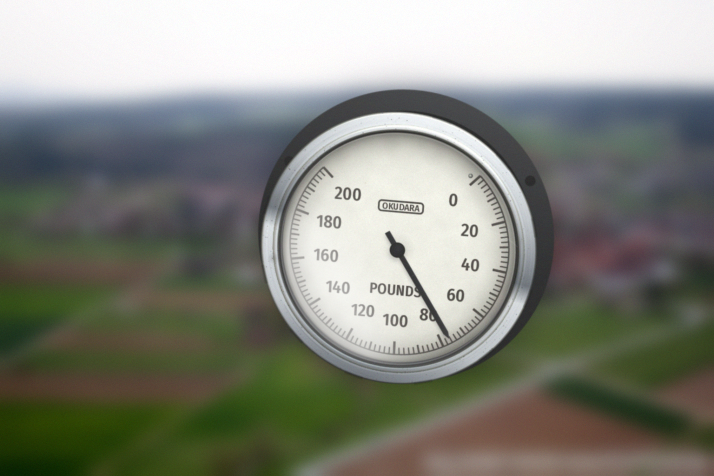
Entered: {"value": 76, "unit": "lb"}
